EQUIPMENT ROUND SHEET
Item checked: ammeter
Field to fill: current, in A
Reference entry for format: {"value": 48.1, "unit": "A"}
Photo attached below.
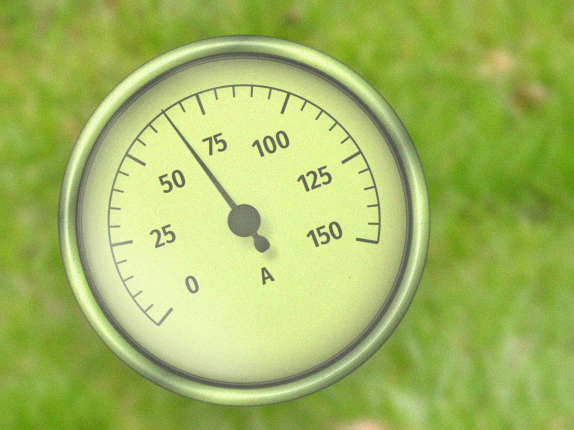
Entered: {"value": 65, "unit": "A"}
